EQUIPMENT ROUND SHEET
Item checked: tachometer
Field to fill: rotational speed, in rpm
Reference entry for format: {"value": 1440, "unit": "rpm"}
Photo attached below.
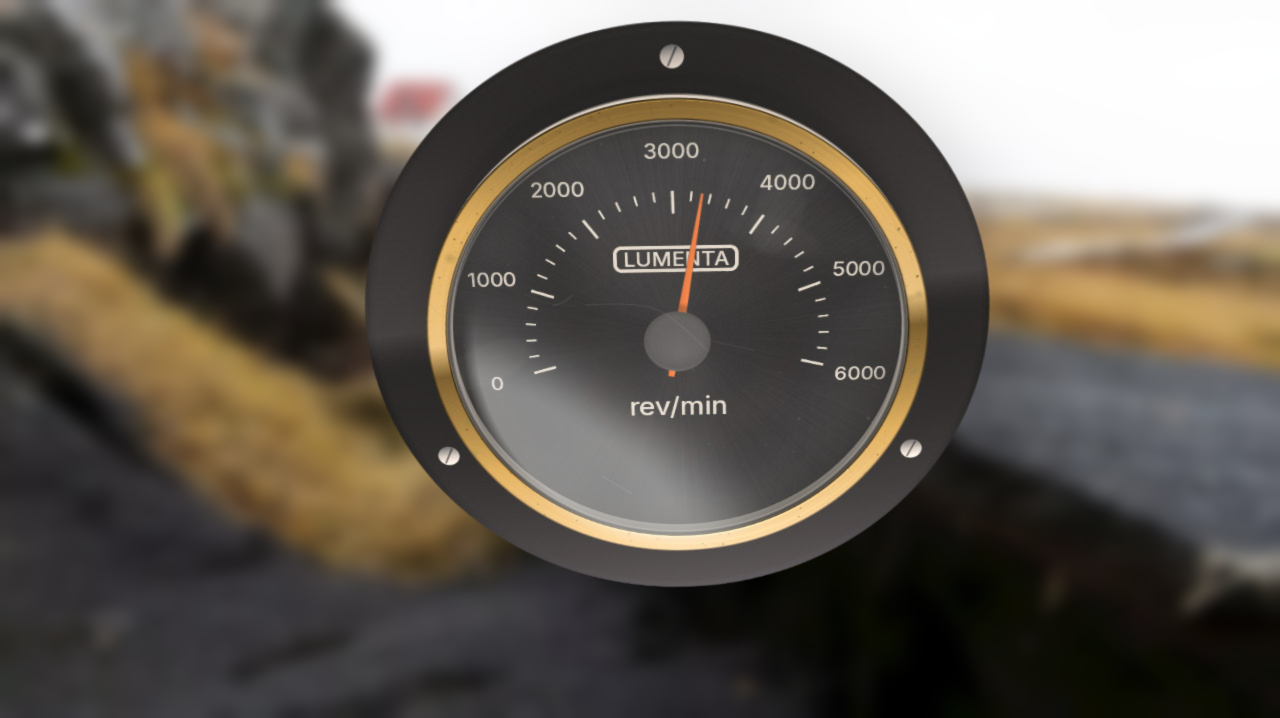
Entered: {"value": 3300, "unit": "rpm"}
